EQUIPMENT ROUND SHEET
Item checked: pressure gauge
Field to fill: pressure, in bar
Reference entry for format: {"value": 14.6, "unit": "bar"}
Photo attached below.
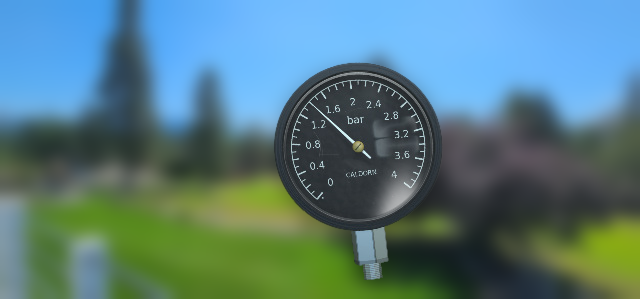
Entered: {"value": 1.4, "unit": "bar"}
